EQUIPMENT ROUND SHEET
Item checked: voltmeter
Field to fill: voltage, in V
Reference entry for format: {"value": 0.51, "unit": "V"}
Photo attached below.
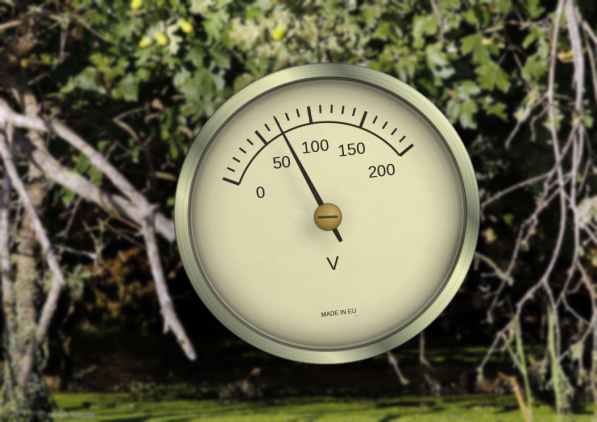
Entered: {"value": 70, "unit": "V"}
